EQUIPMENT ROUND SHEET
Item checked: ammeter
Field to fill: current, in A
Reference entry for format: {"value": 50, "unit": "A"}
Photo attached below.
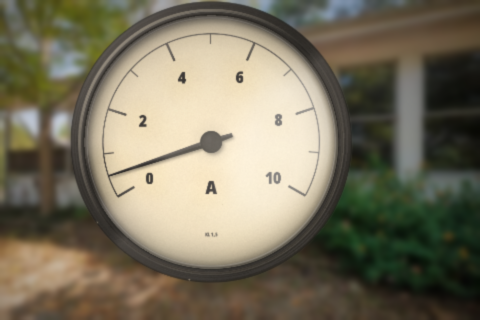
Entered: {"value": 0.5, "unit": "A"}
